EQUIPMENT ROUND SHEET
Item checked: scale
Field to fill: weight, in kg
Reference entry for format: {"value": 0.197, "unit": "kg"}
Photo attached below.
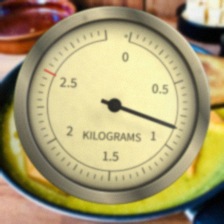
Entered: {"value": 0.85, "unit": "kg"}
